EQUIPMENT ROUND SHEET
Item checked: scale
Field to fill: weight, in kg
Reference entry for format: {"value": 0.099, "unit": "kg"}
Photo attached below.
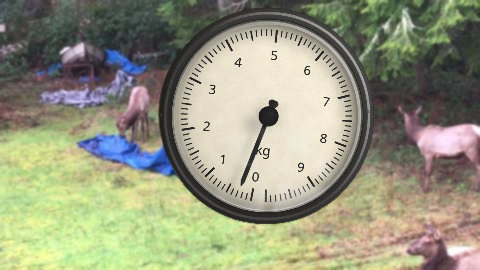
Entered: {"value": 0.3, "unit": "kg"}
